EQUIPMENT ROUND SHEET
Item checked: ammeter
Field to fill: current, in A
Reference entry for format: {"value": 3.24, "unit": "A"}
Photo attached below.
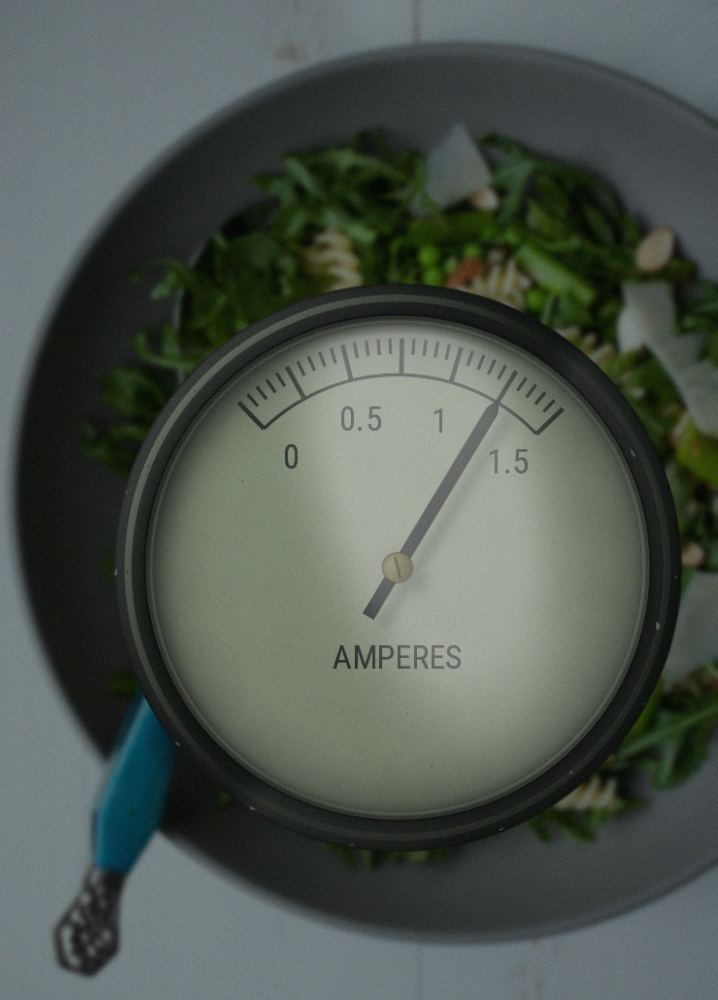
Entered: {"value": 1.25, "unit": "A"}
